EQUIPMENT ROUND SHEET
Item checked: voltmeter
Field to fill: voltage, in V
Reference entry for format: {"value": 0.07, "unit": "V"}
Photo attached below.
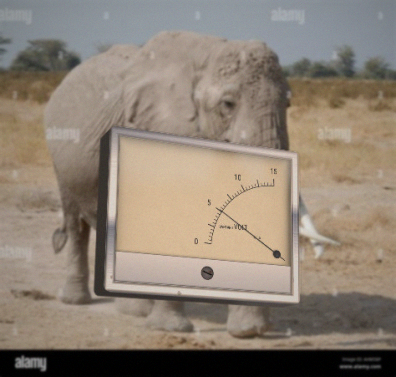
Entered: {"value": 5, "unit": "V"}
